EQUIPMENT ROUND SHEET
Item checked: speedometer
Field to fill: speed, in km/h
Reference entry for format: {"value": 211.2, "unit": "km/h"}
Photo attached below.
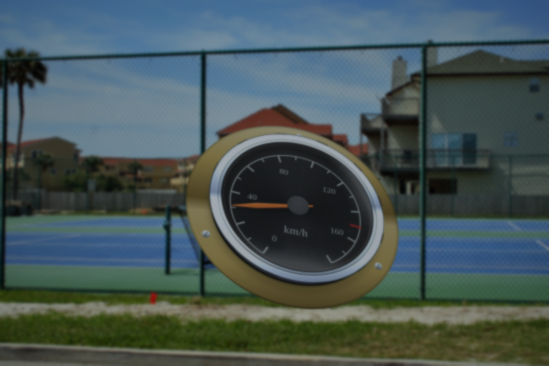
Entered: {"value": 30, "unit": "km/h"}
